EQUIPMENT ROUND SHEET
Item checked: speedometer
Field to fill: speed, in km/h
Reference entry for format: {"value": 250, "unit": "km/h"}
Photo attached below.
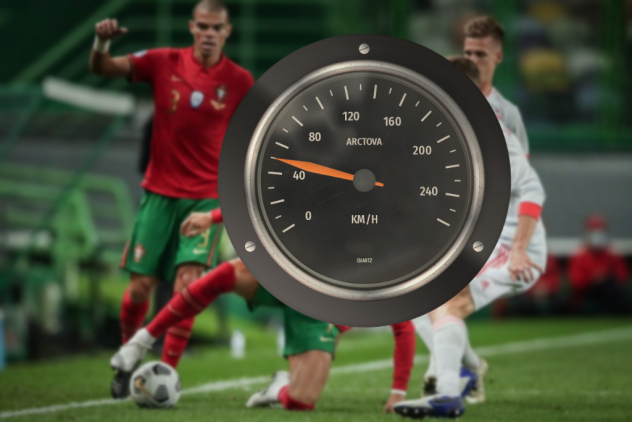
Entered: {"value": 50, "unit": "km/h"}
